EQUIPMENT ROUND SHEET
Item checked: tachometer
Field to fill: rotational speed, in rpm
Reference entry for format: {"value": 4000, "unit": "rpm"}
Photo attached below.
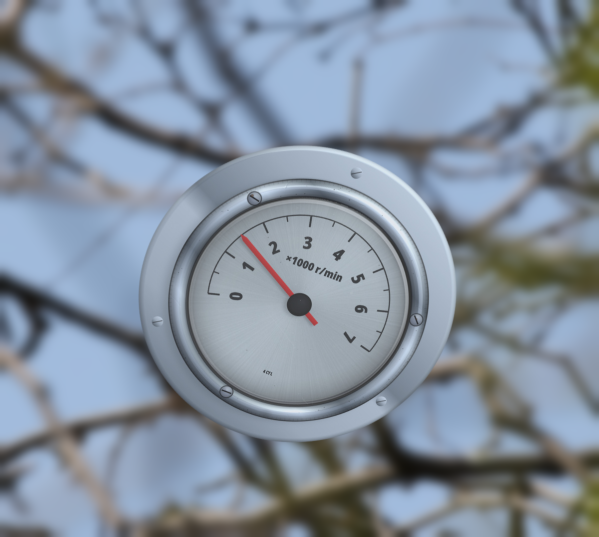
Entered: {"value": 1500, "unit": "rpm"}
